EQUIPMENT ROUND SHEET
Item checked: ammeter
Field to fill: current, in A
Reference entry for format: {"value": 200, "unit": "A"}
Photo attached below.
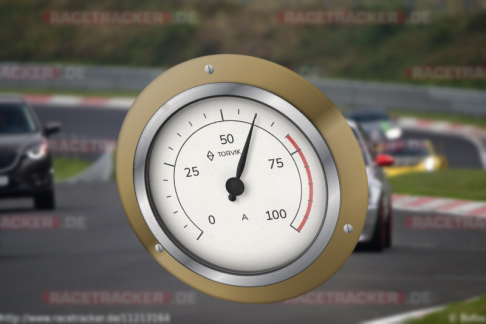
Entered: {"value": 60, "unit": "A"}
